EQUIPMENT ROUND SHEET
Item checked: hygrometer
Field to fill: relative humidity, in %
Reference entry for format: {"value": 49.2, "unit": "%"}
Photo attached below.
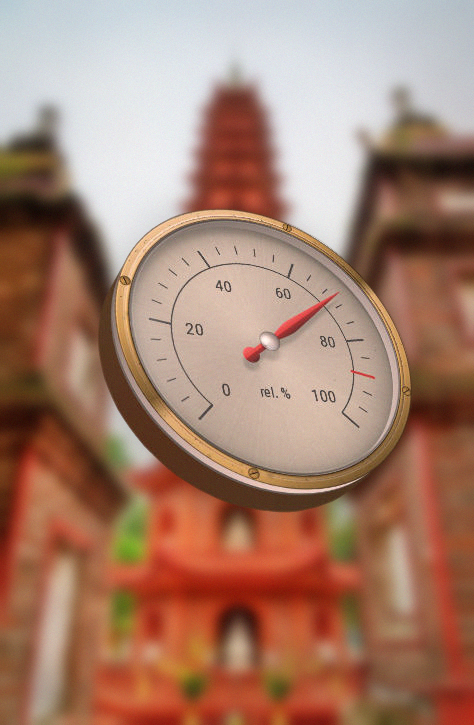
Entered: {"value": 70, "unit": "%"}
